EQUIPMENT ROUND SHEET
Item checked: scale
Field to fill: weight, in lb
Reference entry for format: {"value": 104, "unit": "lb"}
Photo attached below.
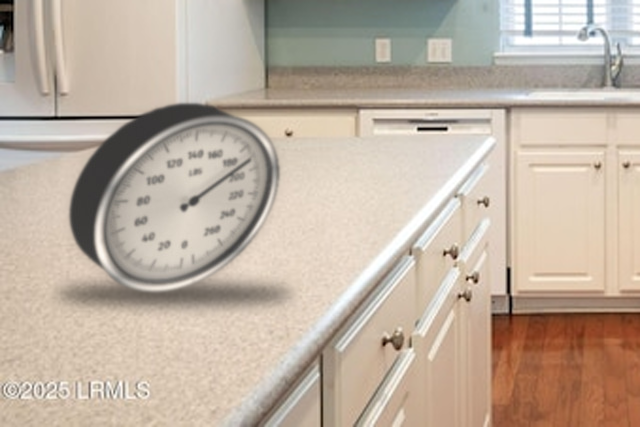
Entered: {"value": 190, "unit": "lb"}
